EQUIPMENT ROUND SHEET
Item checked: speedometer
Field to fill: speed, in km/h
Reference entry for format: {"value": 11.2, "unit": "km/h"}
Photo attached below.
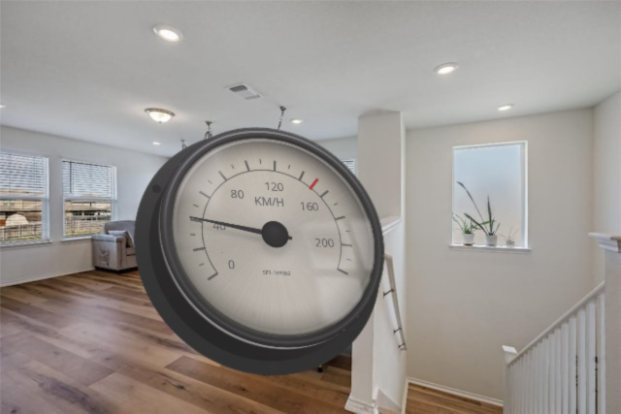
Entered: {"value": 40, "unit": "km/h"}
